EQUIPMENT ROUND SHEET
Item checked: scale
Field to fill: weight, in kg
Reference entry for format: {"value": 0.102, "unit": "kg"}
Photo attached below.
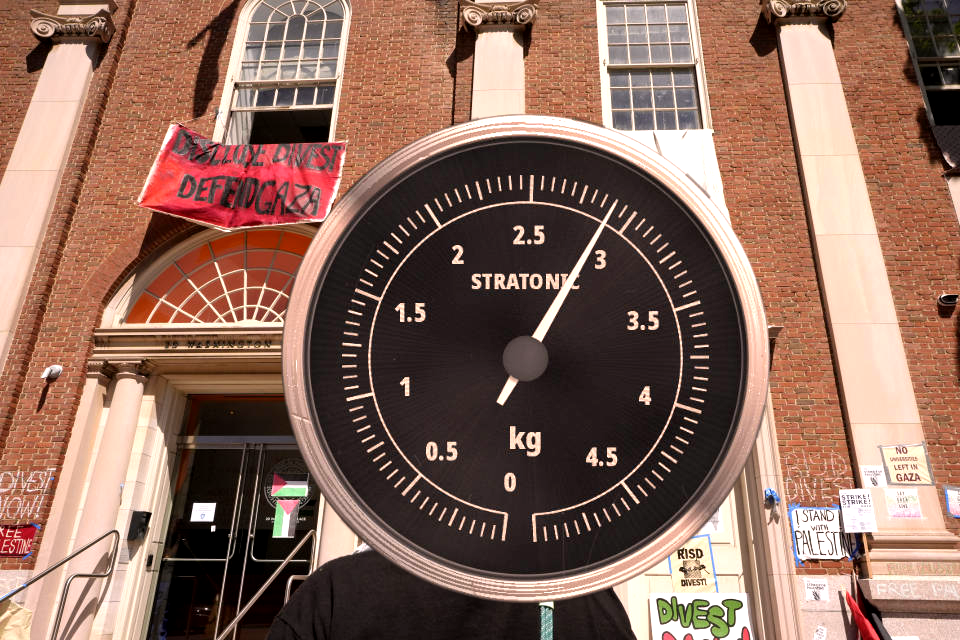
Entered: {"value": 2.9, "unit": "kg"}
